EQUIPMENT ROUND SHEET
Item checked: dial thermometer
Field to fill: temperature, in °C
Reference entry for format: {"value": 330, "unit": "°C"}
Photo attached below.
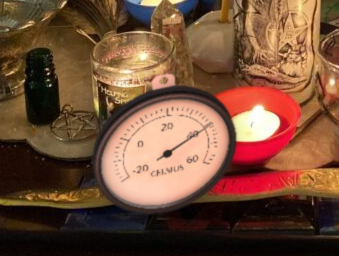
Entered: {"value": 40, "unit": "°C"}
